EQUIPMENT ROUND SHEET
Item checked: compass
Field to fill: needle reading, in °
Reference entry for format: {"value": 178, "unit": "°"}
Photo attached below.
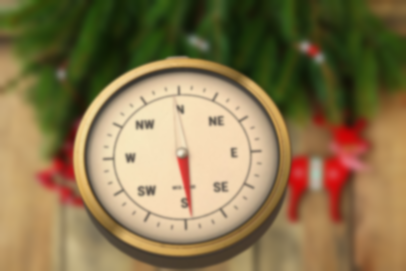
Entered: {"value": 175, "unit": "°"}
